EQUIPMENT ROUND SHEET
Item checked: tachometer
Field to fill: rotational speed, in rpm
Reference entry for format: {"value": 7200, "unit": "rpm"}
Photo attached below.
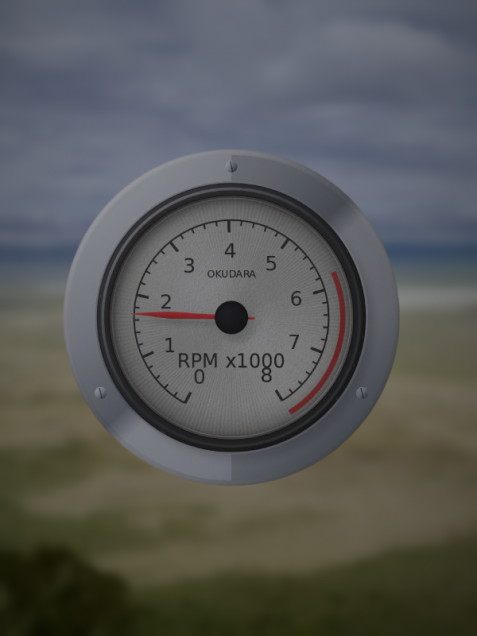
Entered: {"value": 1700, "unit": "rpm"}
